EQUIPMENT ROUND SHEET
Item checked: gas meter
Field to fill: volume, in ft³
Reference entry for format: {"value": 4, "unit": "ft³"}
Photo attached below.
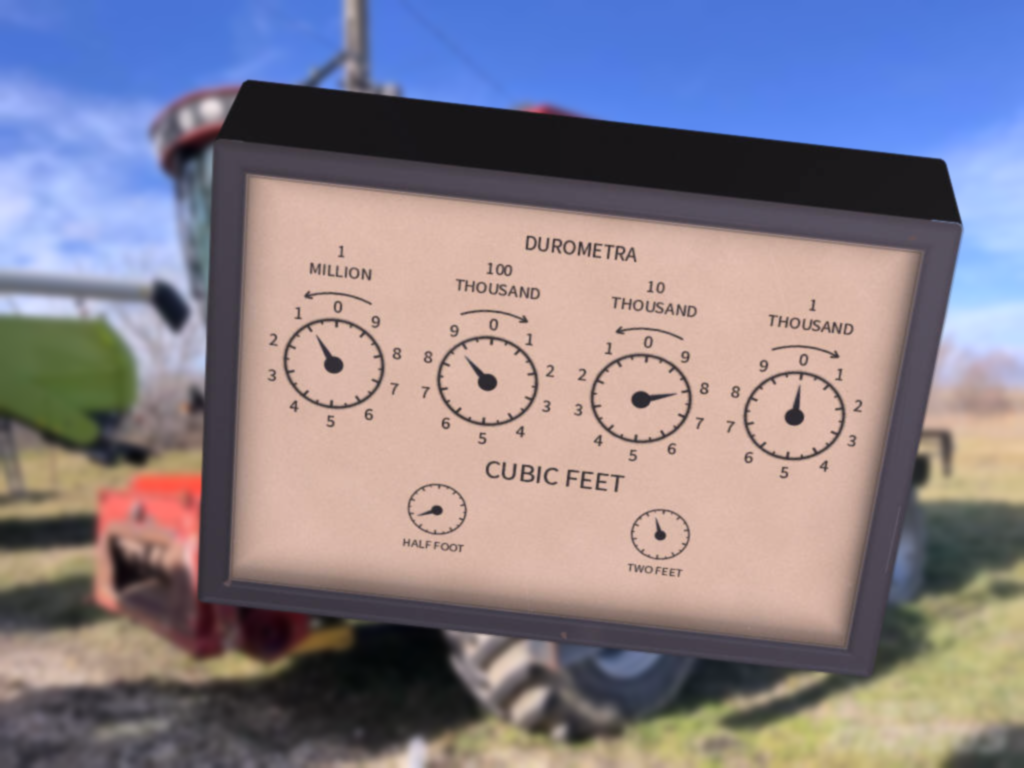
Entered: {"value": 88000, "unit": "ft³"}
